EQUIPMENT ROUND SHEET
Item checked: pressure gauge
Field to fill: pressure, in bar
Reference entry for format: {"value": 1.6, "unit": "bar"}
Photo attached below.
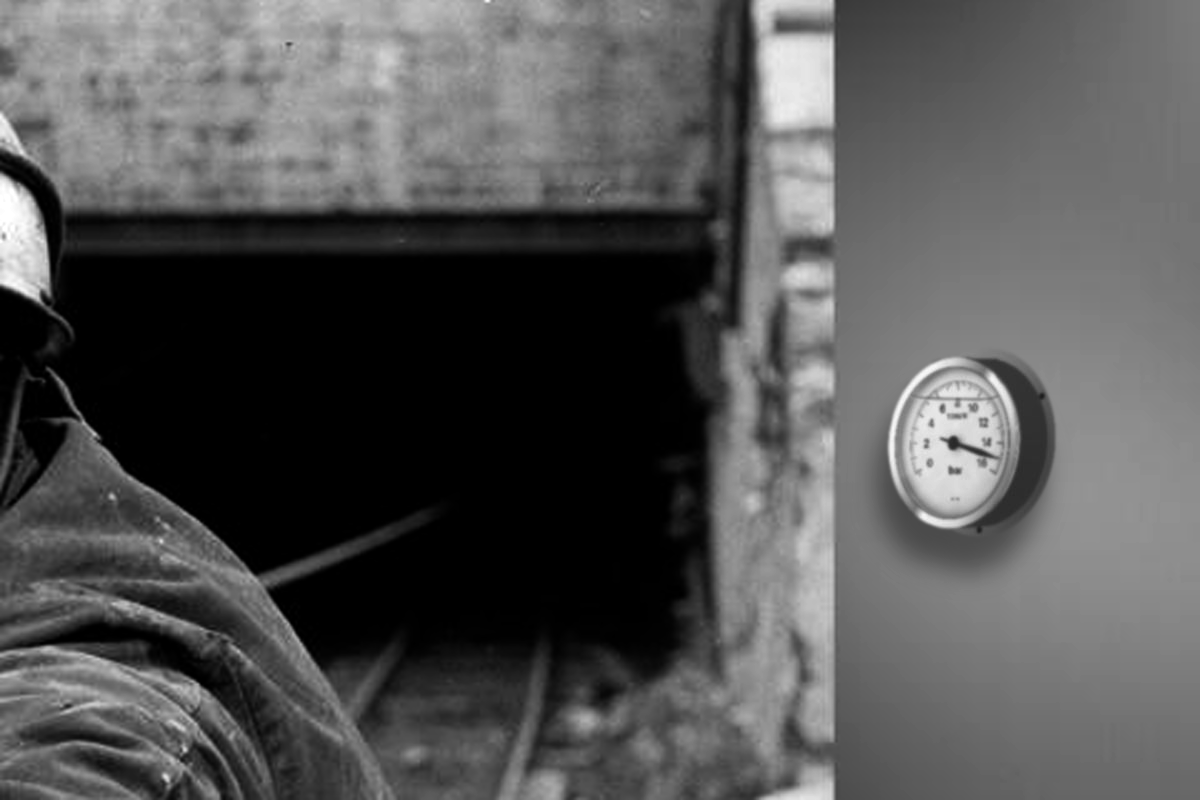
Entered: {"value": 15, "unit": "bar"}
